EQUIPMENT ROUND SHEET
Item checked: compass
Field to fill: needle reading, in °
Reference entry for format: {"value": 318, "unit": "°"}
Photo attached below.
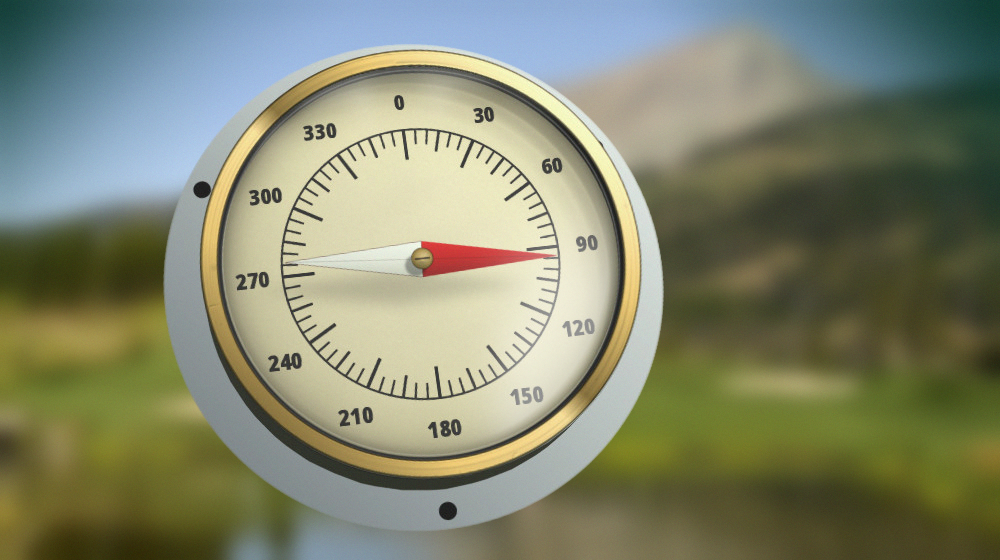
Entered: {"value": 95, "unit": "°"}
